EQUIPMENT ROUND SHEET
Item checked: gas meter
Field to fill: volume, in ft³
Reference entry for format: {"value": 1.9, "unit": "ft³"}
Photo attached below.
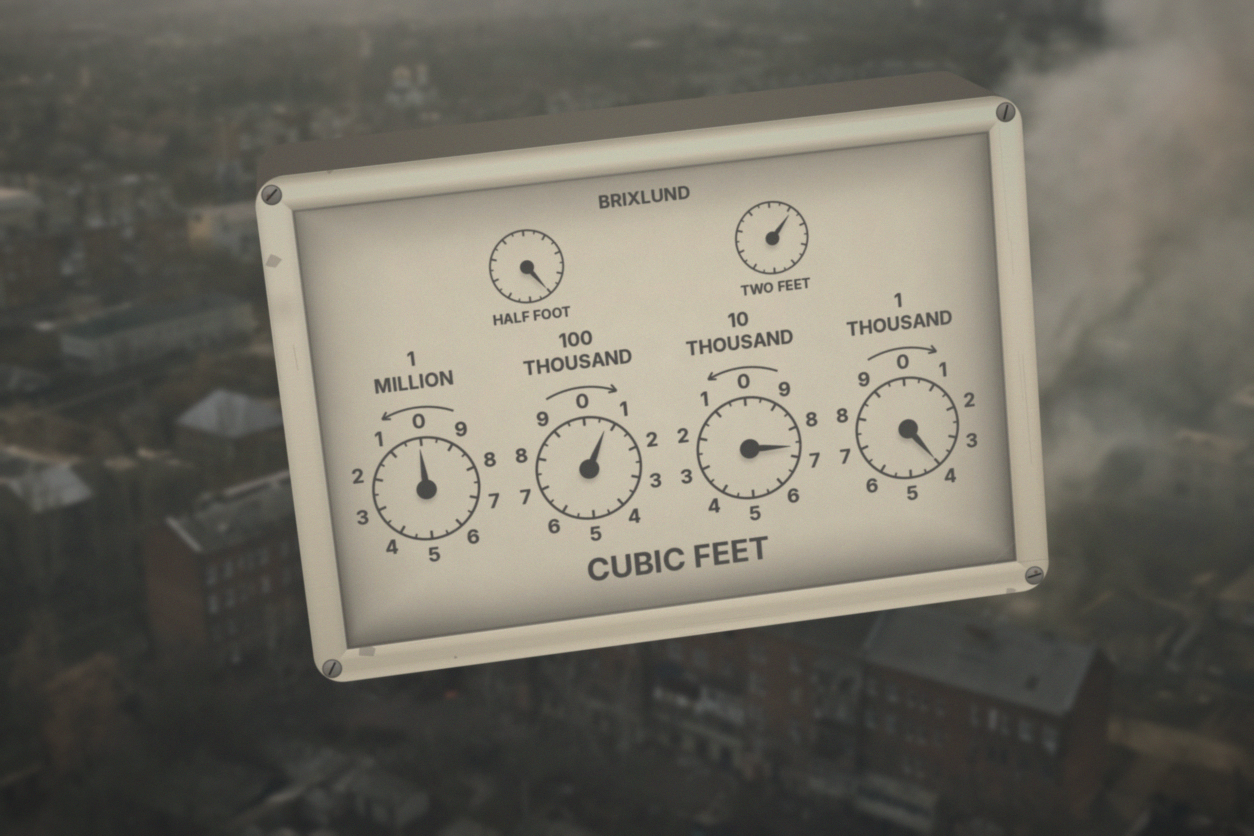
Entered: {"value": 7400, "unit": "ft³"}
